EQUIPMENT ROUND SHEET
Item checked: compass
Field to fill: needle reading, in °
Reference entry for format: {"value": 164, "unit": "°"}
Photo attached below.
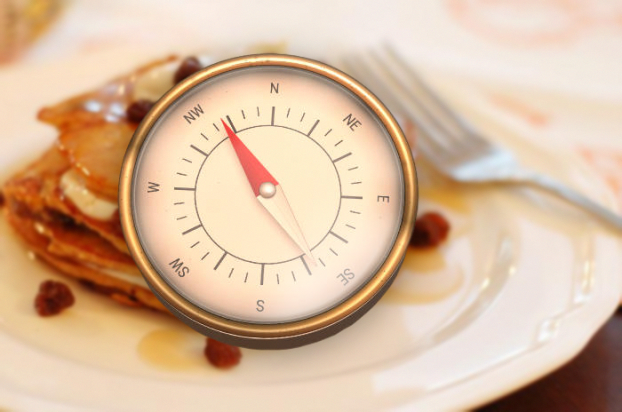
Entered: {"value": 325, "unit": "°"}
